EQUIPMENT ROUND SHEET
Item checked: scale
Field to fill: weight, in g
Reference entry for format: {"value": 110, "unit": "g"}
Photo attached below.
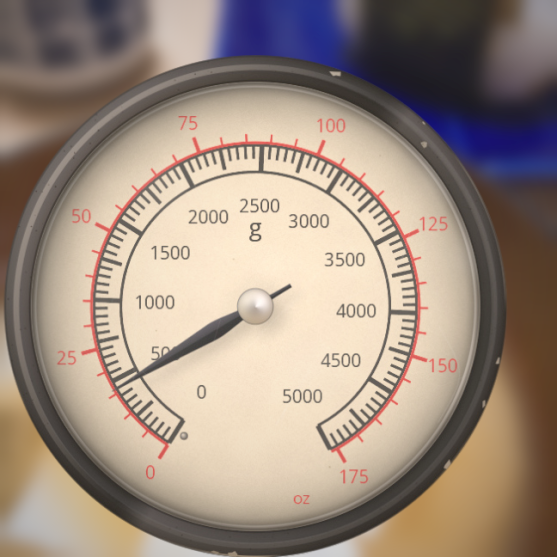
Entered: {"value": 450, "unit": "g"}
